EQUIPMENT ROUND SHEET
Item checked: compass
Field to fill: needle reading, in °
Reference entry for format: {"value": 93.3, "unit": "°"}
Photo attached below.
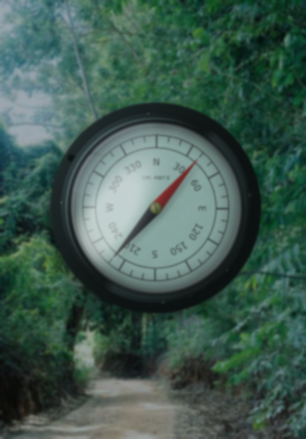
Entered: {"value": 40, "unit": "°"}
